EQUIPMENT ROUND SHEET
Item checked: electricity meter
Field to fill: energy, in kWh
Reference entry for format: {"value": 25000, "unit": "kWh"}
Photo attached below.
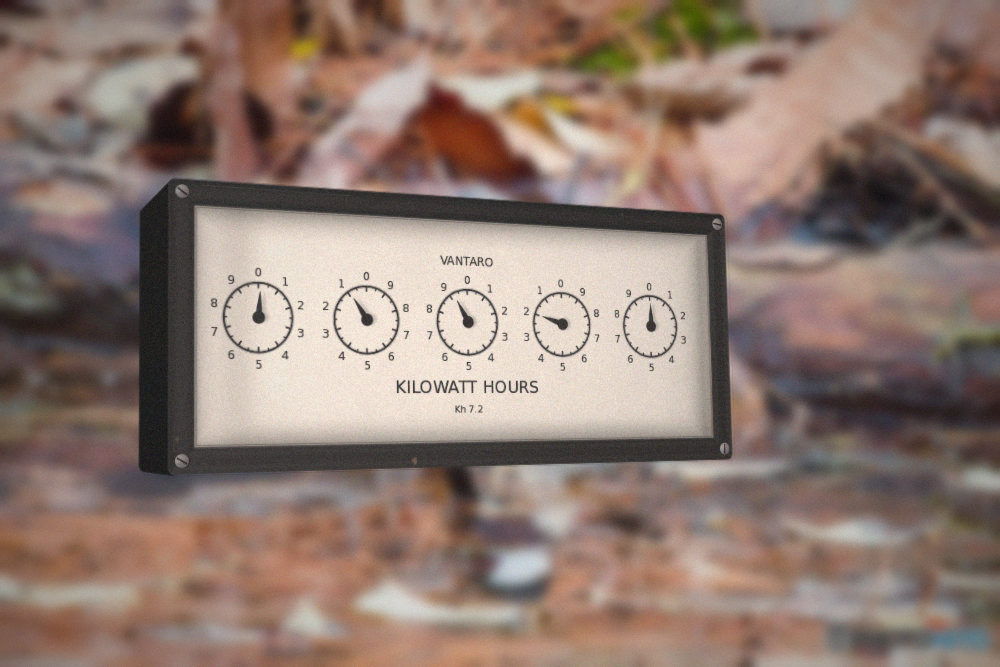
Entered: {"value": 920, "unit": "kWh"}
